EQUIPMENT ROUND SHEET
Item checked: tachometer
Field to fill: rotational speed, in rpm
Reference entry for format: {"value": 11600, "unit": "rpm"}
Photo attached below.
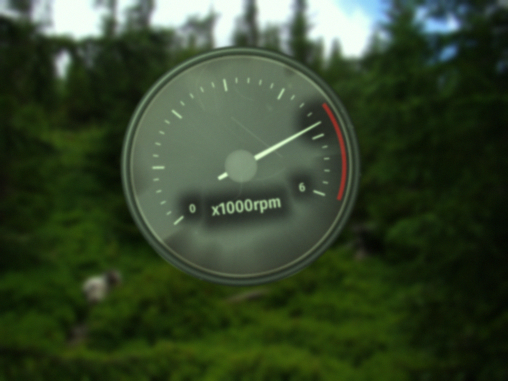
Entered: {"value": 4800, "unit": "rpm"}
